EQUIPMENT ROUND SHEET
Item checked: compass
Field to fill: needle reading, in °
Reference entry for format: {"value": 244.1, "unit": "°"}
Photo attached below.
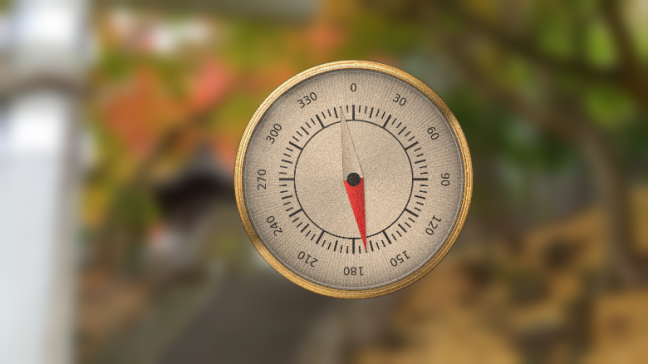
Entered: {"value": 170, "unit": "°"}
